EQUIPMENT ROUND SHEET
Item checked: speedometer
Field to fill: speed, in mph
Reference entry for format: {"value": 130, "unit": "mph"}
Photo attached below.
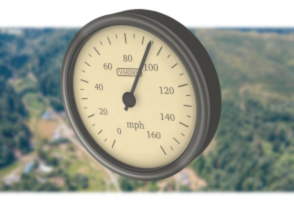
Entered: {"value": 95, "unit": "mph"}
